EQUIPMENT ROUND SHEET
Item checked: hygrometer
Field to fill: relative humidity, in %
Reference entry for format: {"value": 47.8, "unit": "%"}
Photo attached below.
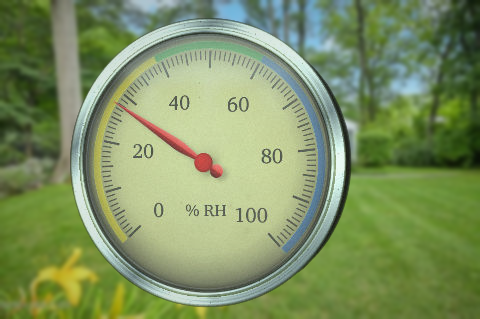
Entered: {"value": 28, "unit": "%"}
